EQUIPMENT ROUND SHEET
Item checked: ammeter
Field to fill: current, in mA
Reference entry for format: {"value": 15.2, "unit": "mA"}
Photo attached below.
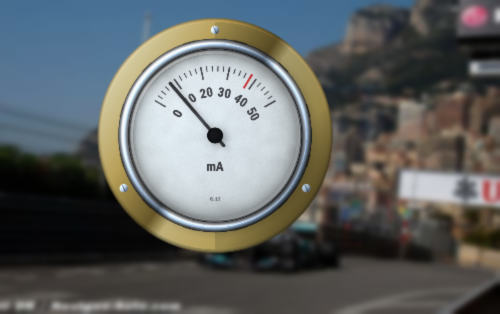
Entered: {"value": 8, "unit": "mA"}
